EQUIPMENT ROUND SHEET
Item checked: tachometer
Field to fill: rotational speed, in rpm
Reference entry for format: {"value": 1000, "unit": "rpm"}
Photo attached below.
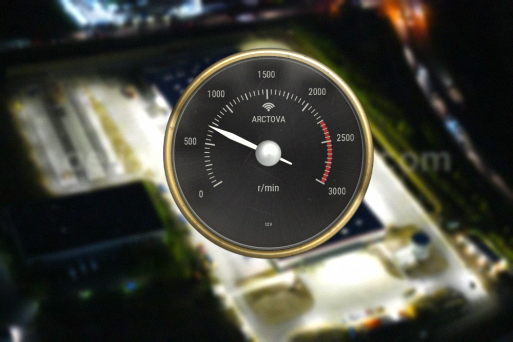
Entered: {"value": 700, "unit": "rpm"}
